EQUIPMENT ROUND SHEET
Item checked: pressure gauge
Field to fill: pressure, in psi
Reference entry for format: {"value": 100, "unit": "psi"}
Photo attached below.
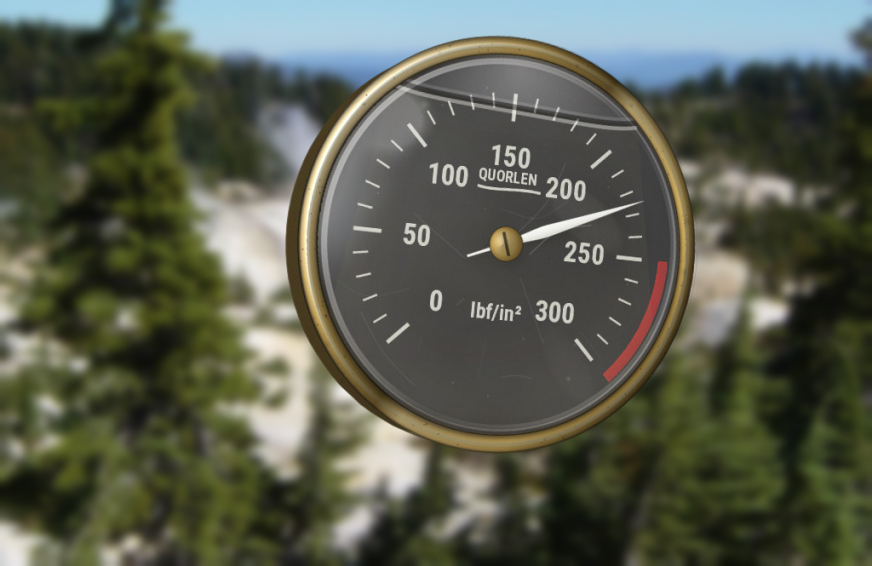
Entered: {"value": 225, "unit": "psi"}
